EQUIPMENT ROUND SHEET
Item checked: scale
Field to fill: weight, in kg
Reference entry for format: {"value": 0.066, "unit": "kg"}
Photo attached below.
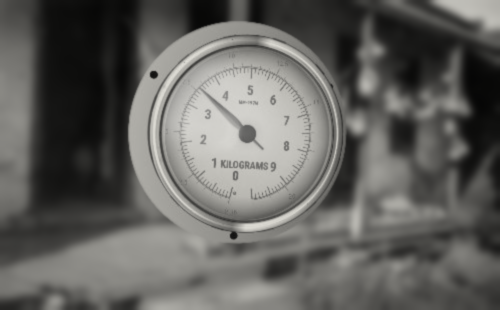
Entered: {"value": 3.5, "unit": "kg"}
